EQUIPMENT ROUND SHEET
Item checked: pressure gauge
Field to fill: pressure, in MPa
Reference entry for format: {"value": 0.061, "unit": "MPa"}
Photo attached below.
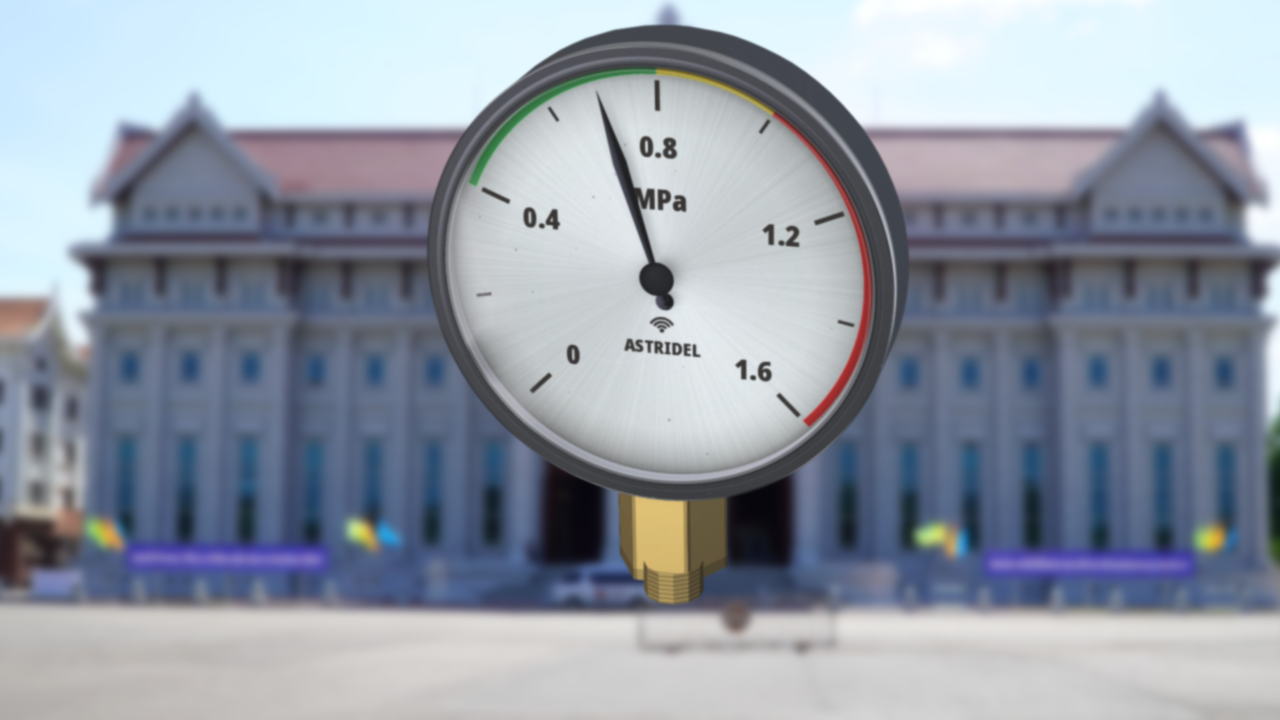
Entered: {"value": 0.7, "unit": "MPa"}
